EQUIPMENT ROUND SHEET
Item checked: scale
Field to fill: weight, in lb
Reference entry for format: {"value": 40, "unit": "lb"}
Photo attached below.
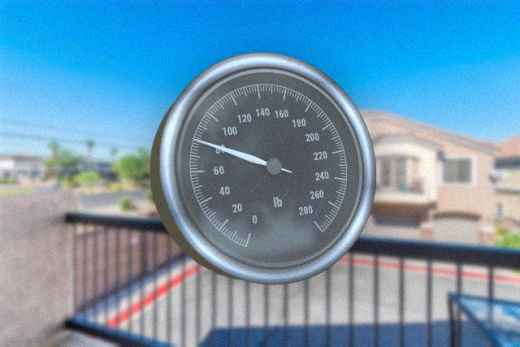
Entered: {"value": 80, "unit": "lb"}
